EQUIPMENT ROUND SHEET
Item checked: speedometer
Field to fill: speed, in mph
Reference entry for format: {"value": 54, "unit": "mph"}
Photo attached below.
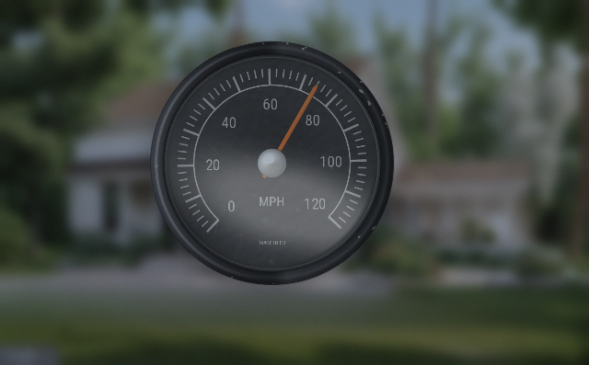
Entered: {"value": 74, "unit": "mph"}
